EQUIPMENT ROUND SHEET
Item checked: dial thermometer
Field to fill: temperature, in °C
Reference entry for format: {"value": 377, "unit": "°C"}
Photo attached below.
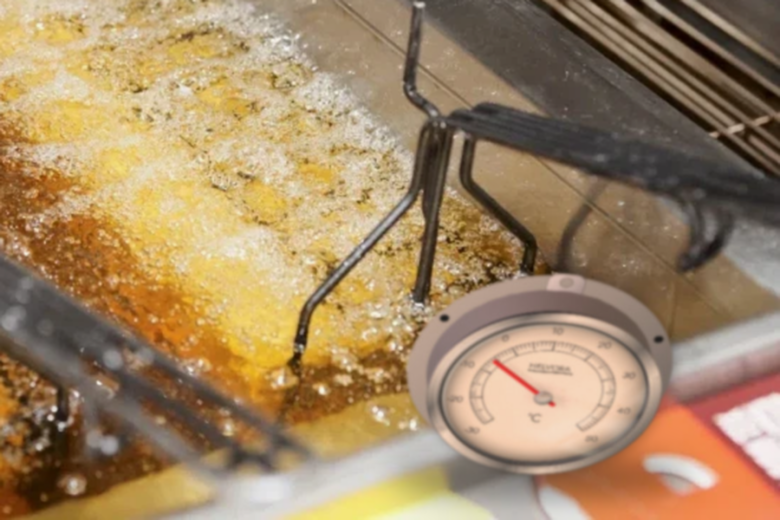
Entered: {"value": -5, "unit": "°C"}
